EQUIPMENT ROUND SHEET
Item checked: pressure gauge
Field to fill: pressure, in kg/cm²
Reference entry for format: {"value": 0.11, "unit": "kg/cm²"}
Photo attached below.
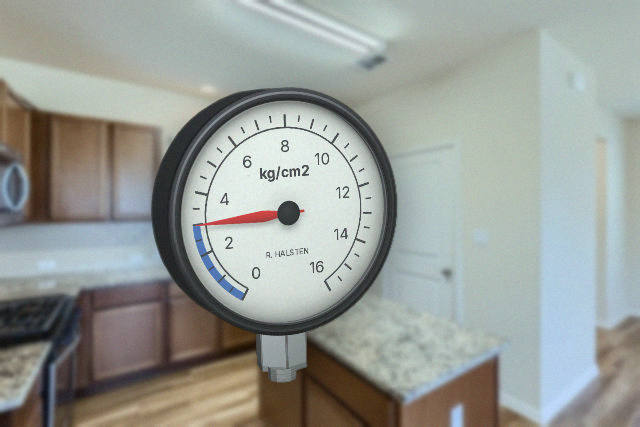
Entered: {"value": 3, "unit": "kg/cm²"}
